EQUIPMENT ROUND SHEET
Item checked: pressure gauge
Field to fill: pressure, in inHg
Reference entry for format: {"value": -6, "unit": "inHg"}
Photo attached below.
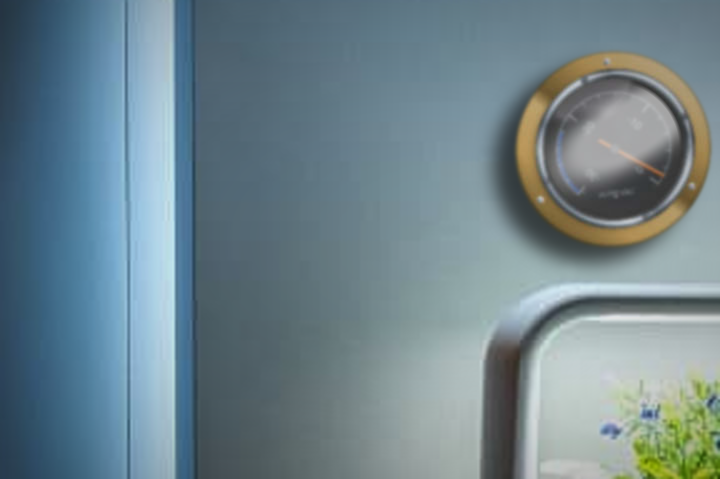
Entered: {"value": -1, "unit": "inHg"}
